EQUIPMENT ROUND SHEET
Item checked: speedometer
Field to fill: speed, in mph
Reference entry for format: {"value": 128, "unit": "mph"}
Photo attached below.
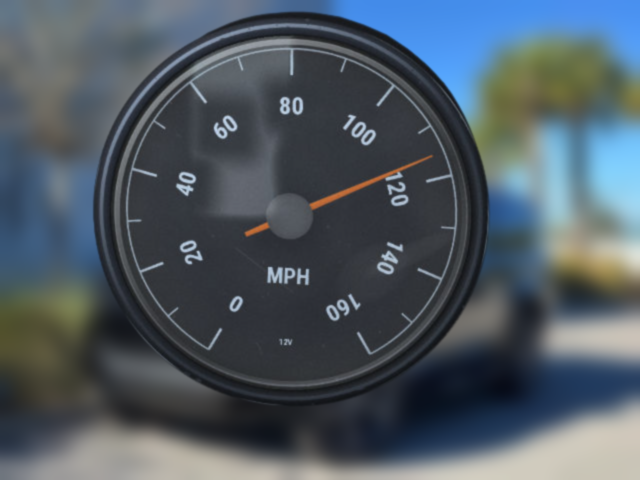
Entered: {"value": 115, "unit": "mph"}
